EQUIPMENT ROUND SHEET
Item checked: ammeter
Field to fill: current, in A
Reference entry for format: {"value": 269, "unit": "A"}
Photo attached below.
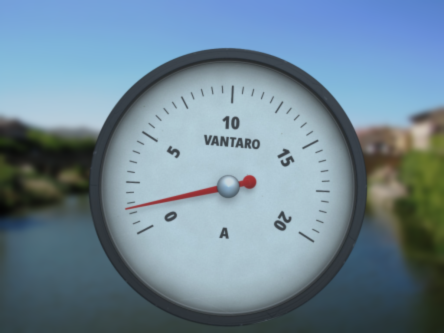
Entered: {"value": 1.25, "unit": "A"}
